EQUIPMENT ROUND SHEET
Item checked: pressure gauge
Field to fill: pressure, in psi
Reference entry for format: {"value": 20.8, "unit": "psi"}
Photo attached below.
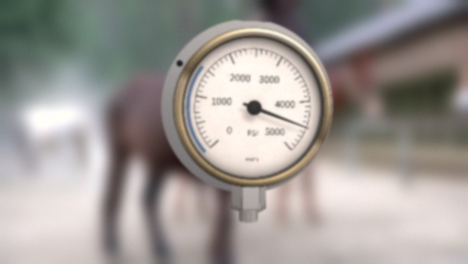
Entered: {"value": 4500, "unit": "psi"}
